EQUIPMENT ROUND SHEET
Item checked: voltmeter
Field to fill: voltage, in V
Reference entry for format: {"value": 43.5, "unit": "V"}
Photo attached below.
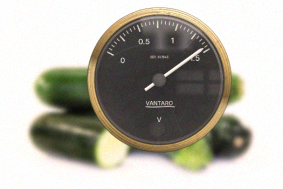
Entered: {"value": 1.45, "unit": "V"}
